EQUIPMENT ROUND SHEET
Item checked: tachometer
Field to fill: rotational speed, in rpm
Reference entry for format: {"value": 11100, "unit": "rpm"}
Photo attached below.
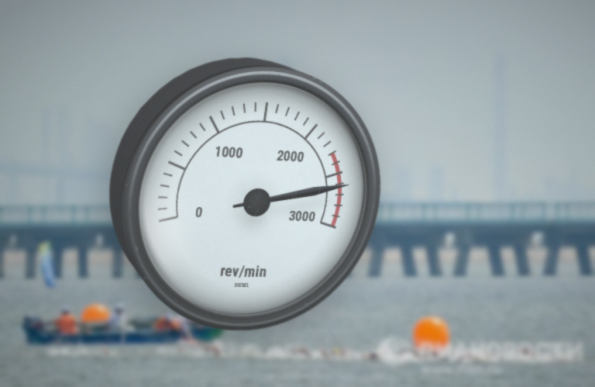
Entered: {"value": 2600, "unit": "rpm"}
